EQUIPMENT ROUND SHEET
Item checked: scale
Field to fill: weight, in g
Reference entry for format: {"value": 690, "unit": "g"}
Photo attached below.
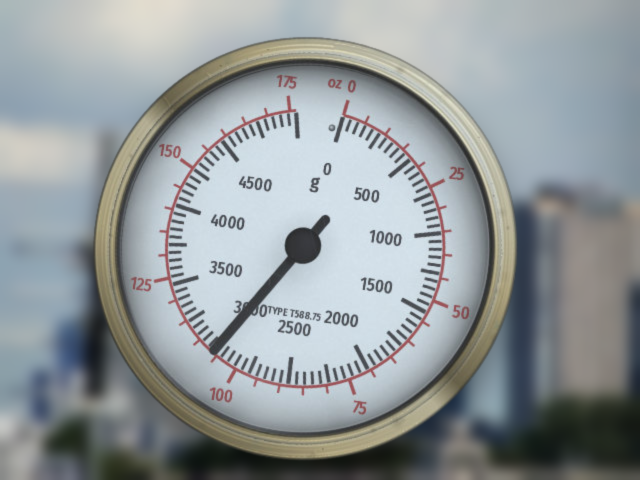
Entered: {"value": 3000, "unit": "g"}
